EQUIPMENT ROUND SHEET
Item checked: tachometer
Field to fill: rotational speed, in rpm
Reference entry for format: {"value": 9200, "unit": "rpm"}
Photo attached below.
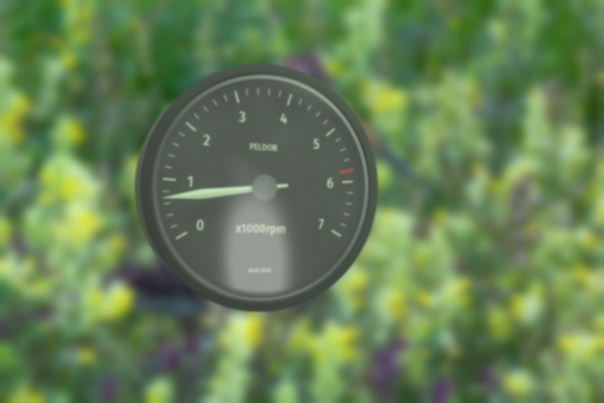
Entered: {"value": 700, "unit": "rpm"}
